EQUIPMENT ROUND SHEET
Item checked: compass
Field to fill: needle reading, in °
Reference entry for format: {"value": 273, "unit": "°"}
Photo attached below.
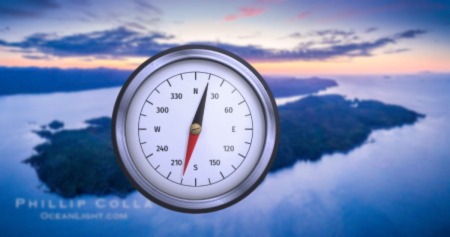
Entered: {"value": 195, "unit": "°"}
